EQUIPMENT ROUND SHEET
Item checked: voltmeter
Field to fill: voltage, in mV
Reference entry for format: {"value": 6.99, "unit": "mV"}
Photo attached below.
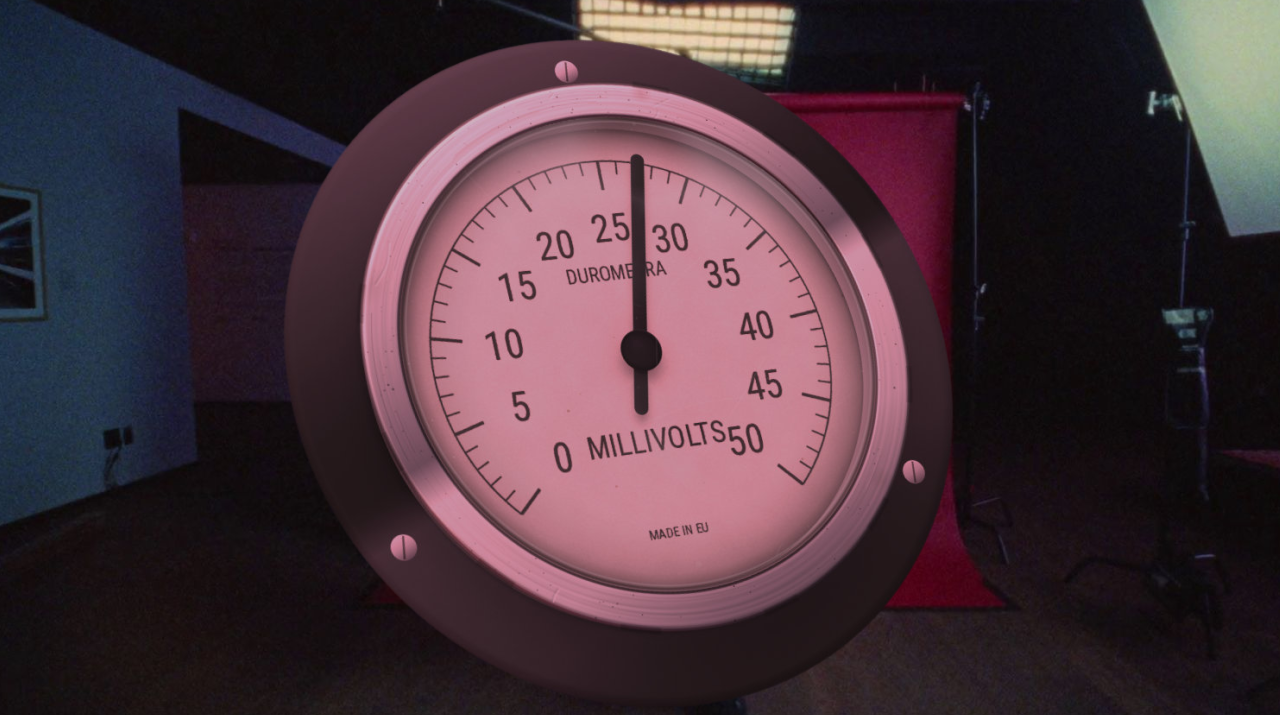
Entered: {"value": 27, "unit": "mV"}
